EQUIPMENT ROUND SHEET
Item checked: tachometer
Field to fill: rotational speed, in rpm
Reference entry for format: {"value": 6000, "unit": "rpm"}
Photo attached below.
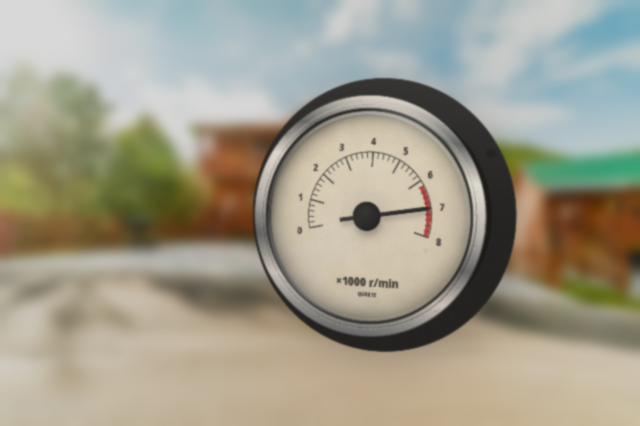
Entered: {"value": 7000, "unit": "rpm"}
